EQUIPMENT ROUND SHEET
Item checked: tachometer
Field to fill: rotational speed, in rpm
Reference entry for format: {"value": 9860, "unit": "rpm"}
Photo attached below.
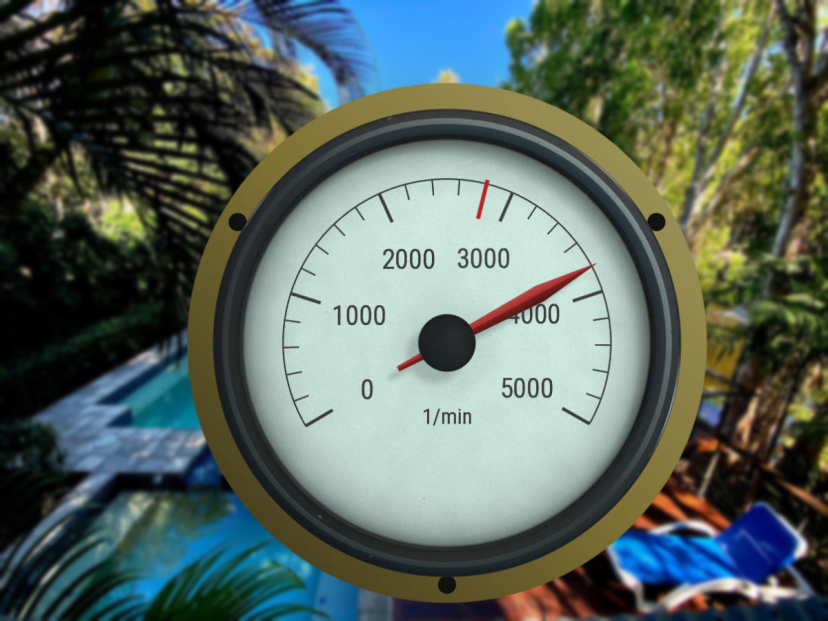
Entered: {"value": 3800, "unit": "rpm"}
